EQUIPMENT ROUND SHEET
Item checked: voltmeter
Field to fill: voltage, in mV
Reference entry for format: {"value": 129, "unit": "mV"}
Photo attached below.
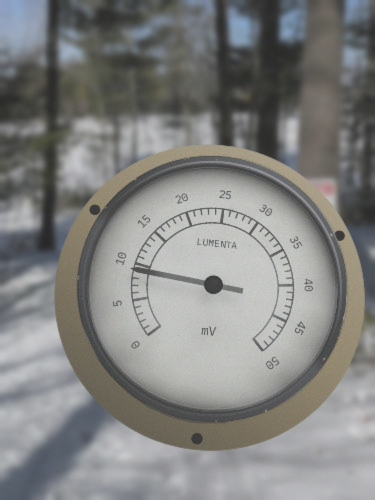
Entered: {"value": 9, "unit": "mV"}
